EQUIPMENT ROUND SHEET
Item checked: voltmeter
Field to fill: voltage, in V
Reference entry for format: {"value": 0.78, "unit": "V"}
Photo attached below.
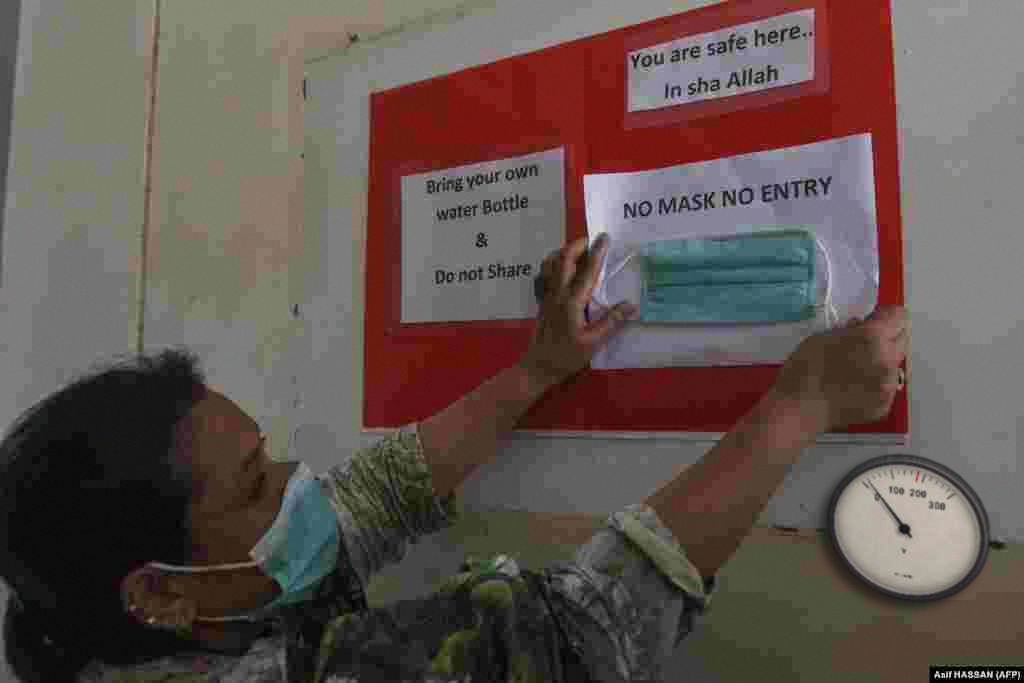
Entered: {"value": 20, "unit": "V"}
